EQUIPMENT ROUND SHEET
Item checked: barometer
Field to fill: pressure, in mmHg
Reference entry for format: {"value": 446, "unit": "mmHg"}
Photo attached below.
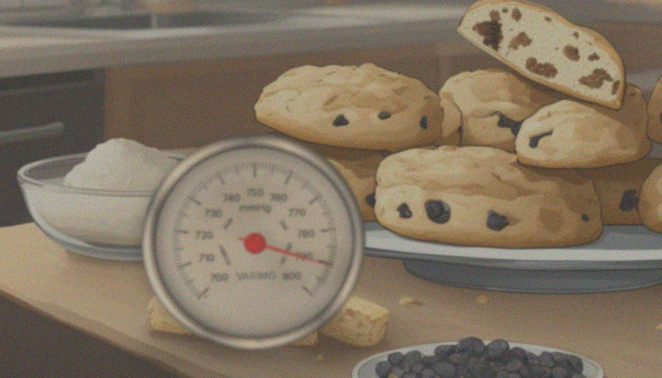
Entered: {"value": 790, "unit": "mmHg"}
